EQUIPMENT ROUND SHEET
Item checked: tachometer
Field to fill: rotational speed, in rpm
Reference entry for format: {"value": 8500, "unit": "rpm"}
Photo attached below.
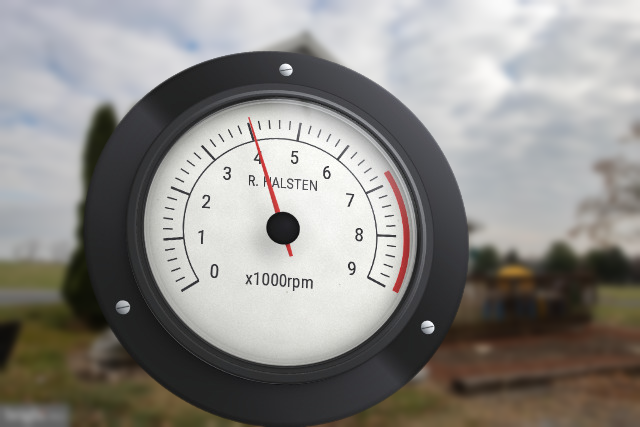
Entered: {"value": 4000, "unit": "rpm"}
